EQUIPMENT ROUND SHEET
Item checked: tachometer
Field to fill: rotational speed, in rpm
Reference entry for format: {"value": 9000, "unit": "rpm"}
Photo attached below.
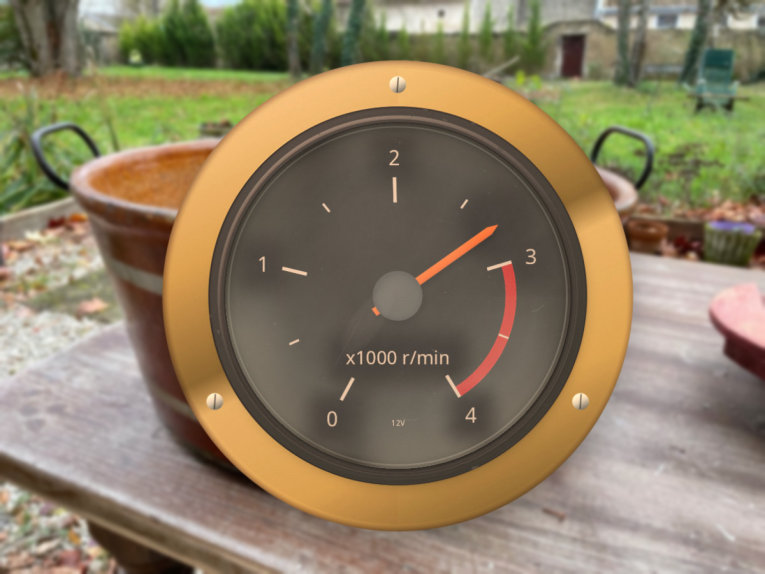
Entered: {"value": 2750, "unit": "rpm"}
